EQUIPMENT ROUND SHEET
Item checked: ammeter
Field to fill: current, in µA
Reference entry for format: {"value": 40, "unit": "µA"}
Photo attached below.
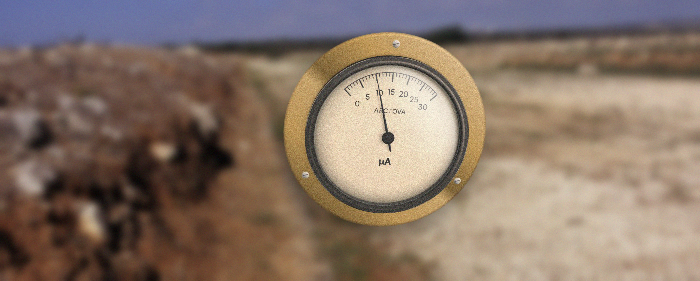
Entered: {"value": 10, "unit": "µA"}
